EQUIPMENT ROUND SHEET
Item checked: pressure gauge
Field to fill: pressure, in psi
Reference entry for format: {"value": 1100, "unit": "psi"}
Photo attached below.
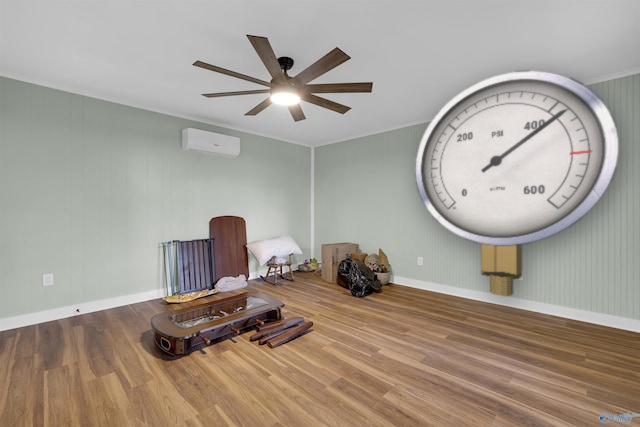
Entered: {"value": 420, "unit": "psi"}
